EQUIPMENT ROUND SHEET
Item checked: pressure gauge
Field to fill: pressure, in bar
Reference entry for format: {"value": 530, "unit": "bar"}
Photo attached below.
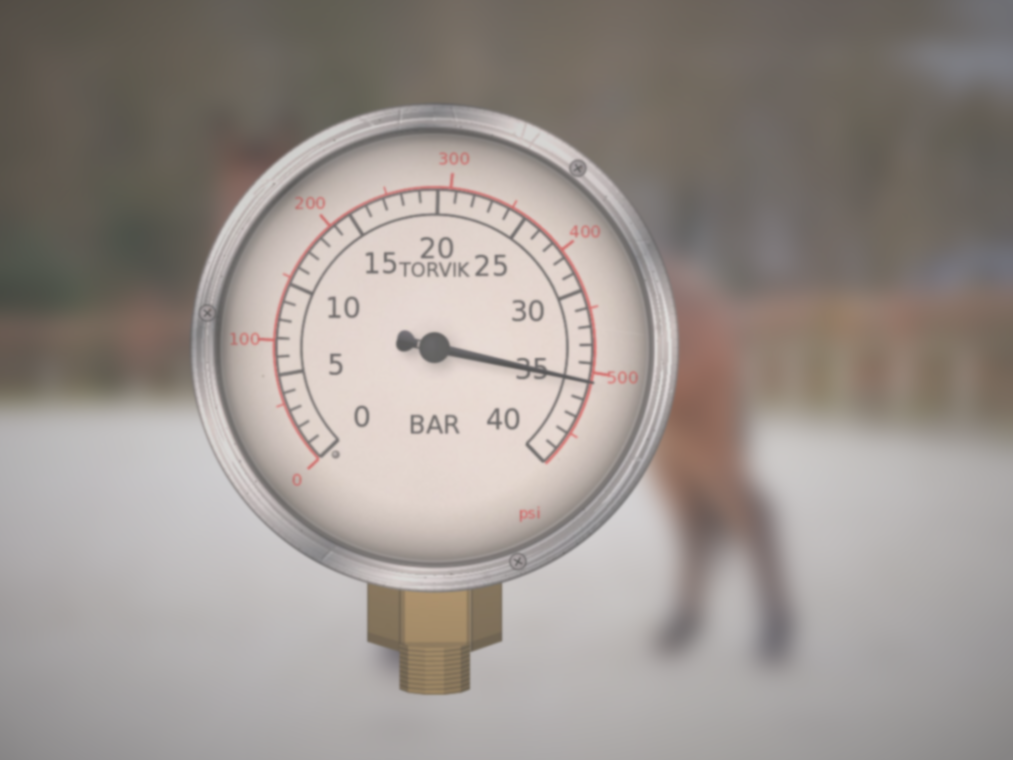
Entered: {"value": 35, "unit": "bar"}
